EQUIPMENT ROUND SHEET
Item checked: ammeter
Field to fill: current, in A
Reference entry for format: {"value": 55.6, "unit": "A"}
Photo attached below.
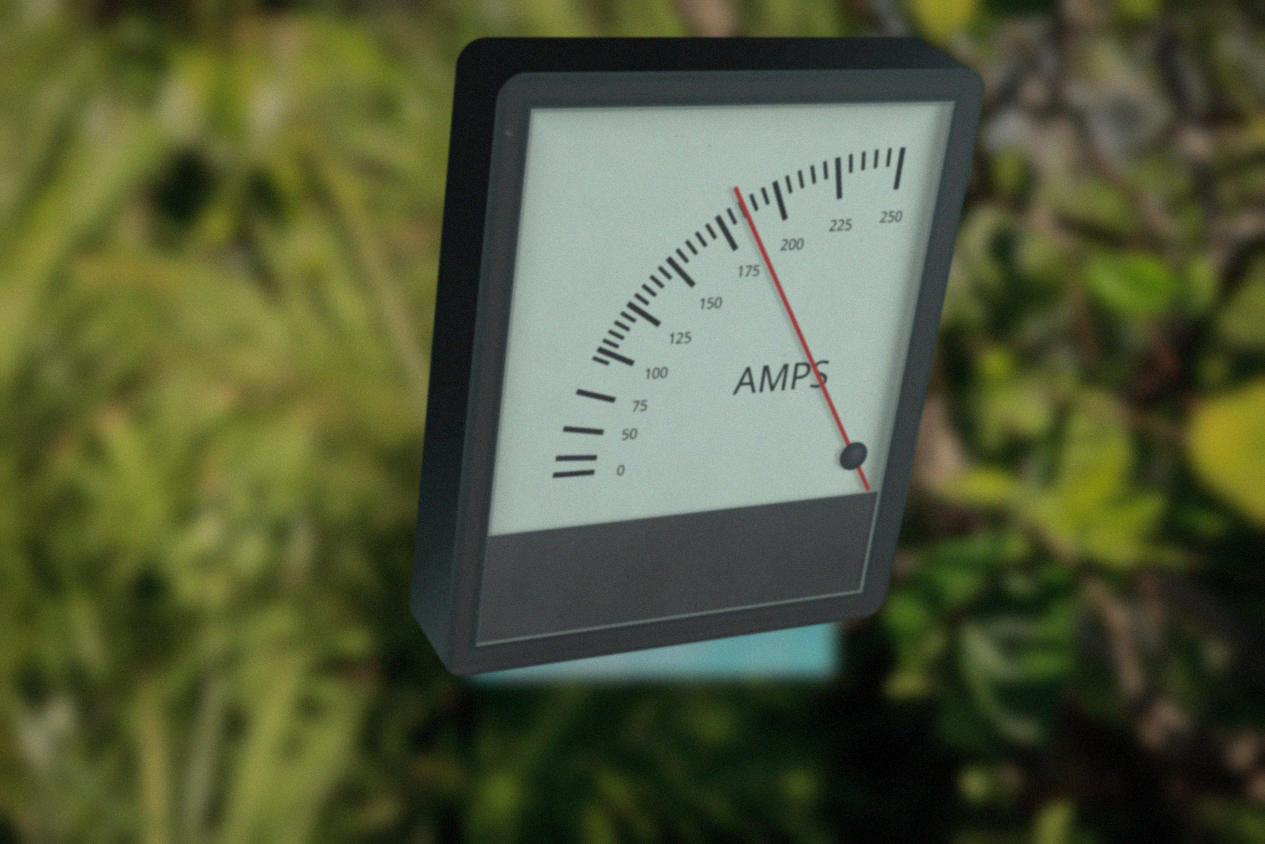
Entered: {"value": 185, "unit": "A"}
